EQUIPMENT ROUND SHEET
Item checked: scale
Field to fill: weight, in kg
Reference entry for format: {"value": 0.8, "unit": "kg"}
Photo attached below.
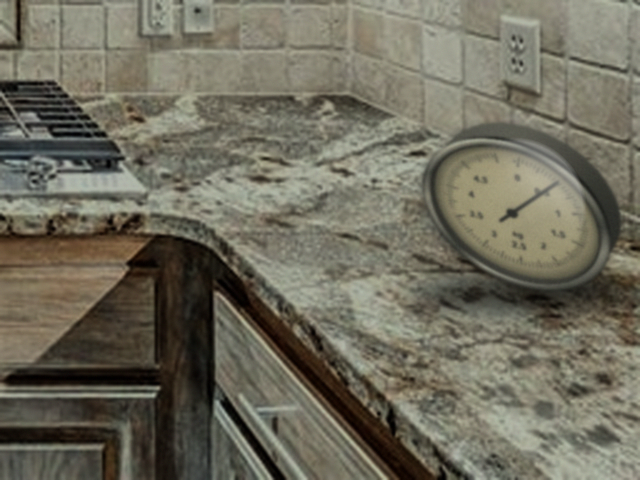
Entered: {"value": 0.5, "unit": "kg"}
